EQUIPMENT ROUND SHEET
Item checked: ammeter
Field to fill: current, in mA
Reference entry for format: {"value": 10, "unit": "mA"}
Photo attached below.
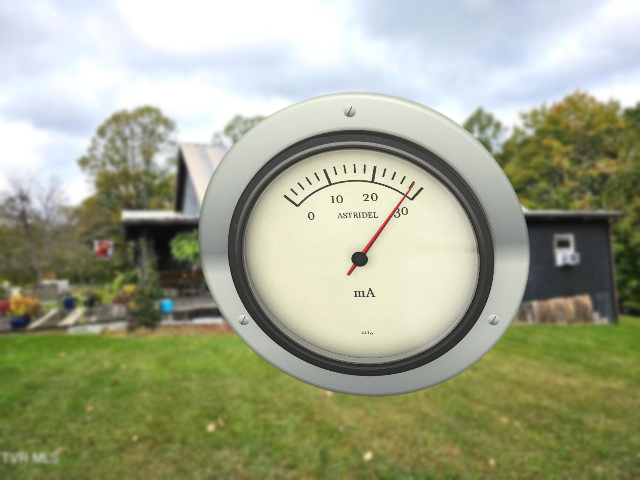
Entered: {"value": 28, "unit": "mA"}
